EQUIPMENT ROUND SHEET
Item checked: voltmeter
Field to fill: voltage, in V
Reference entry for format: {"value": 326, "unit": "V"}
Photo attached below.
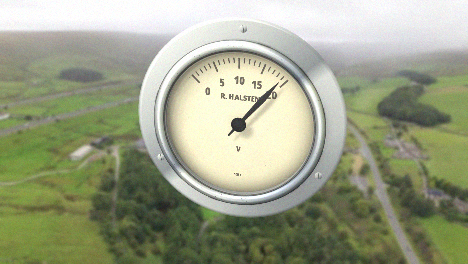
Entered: {"value": 19, "unit": "V"}
